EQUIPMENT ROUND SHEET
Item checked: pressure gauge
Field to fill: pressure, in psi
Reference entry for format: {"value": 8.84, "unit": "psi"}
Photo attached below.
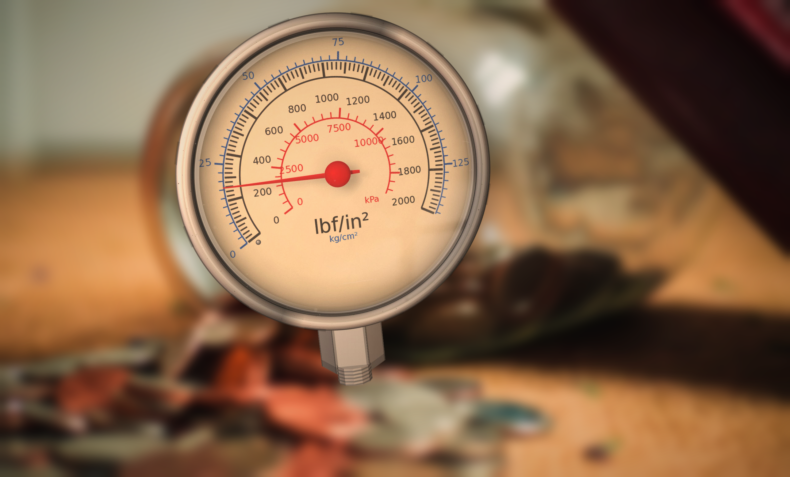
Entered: {"value": 260, "unit": "psi"}
